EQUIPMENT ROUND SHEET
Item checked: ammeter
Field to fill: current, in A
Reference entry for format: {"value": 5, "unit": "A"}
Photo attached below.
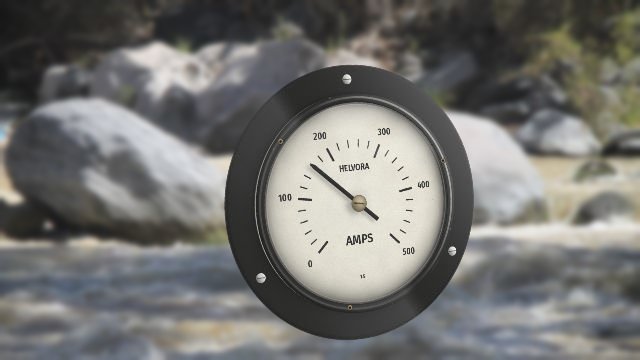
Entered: {"value": 160, "unit": "A"}
